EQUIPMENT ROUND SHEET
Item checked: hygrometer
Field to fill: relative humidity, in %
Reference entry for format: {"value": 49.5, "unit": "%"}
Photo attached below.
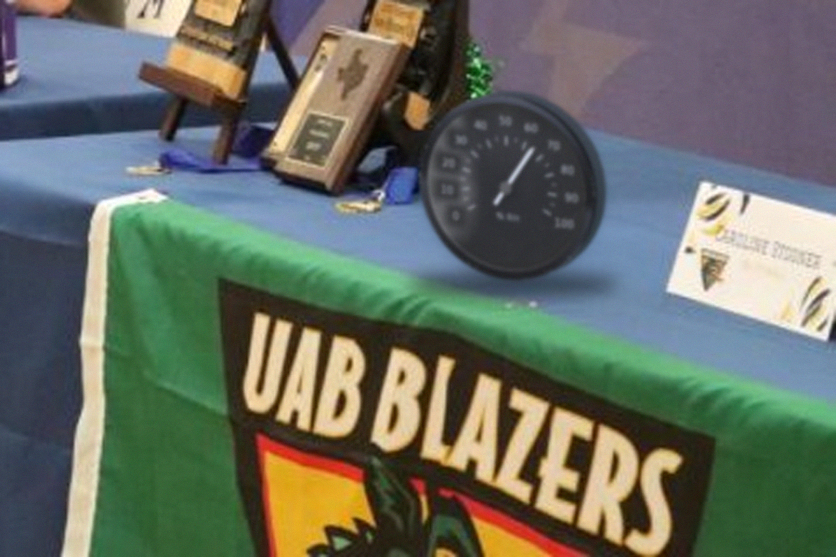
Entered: {"value": 65, "unit": "%"}
